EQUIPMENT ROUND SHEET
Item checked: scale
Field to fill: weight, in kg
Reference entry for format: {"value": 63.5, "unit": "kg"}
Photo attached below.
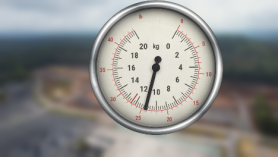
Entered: {"value": 11, "unit": "kg"}
